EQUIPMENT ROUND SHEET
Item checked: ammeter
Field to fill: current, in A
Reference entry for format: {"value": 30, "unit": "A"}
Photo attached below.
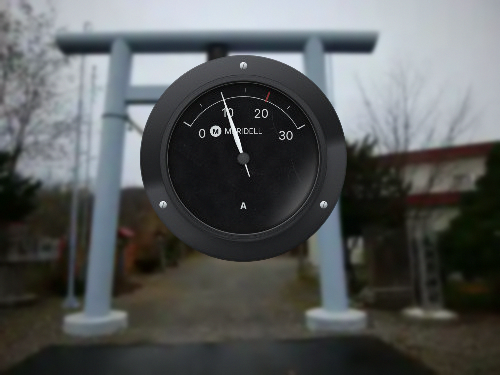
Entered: {"value": 10, "unit": "A"}
